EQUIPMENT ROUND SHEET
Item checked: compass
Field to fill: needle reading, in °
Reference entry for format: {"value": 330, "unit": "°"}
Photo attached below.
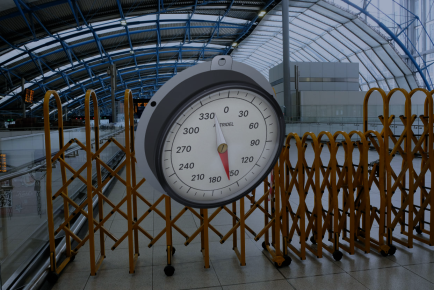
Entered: {"value": 160, "unit": "°"}
